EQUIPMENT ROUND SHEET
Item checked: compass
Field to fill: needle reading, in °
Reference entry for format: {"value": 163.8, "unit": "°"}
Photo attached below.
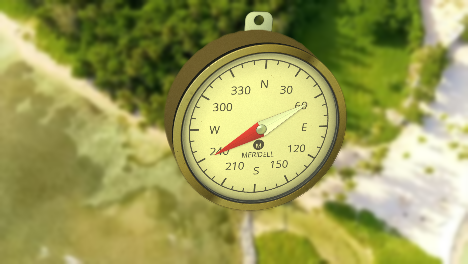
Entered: {"value": 240, "unit": "°"}
